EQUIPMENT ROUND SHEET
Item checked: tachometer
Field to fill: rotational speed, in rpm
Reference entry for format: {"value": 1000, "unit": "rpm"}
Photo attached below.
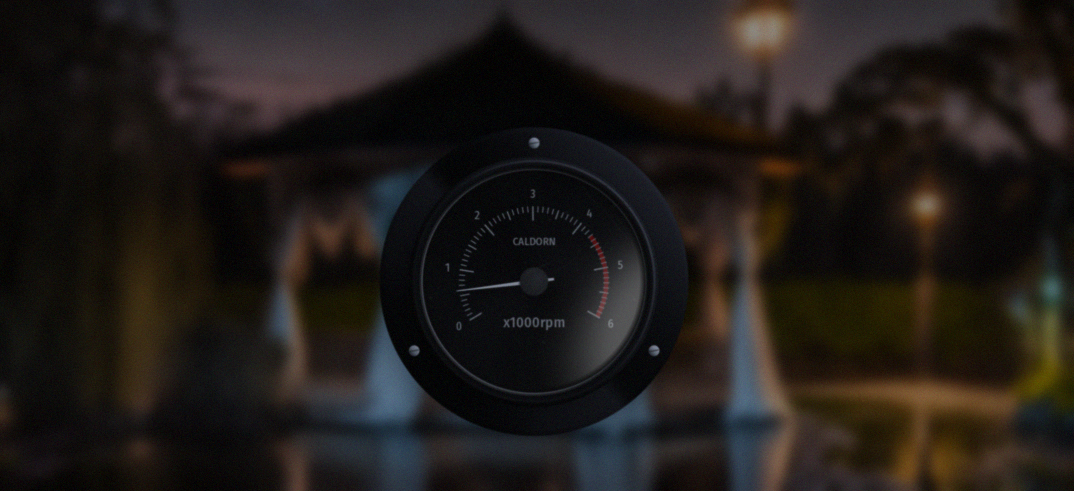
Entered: {"value": 600, "unit": "rpm"}
